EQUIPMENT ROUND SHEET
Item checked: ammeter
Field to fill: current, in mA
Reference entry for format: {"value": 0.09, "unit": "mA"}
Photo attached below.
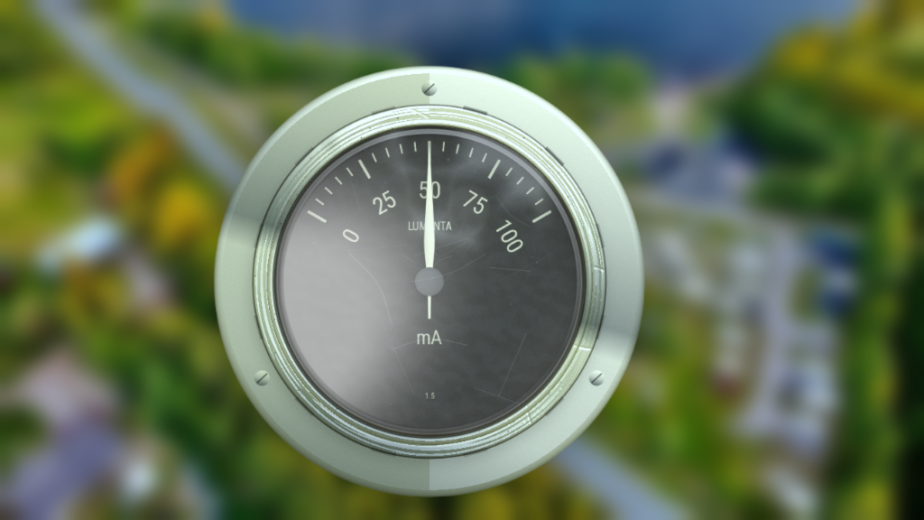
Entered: {"value": 50, "unit": "mA"}
